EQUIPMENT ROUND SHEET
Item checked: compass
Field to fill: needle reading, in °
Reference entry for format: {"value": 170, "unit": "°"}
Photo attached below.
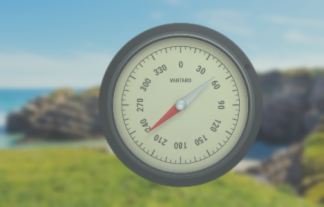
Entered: {"value": 230, "unit": "°"}
